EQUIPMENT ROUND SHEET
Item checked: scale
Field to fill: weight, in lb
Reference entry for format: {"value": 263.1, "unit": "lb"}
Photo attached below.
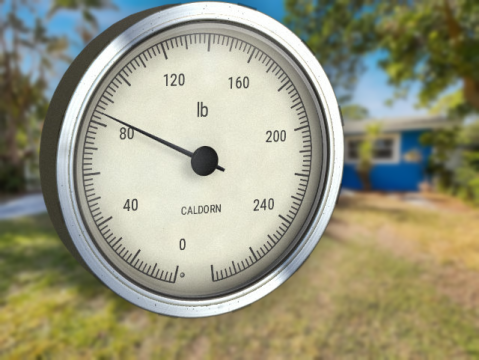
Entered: {"value": 84, "unit": "lb"}
